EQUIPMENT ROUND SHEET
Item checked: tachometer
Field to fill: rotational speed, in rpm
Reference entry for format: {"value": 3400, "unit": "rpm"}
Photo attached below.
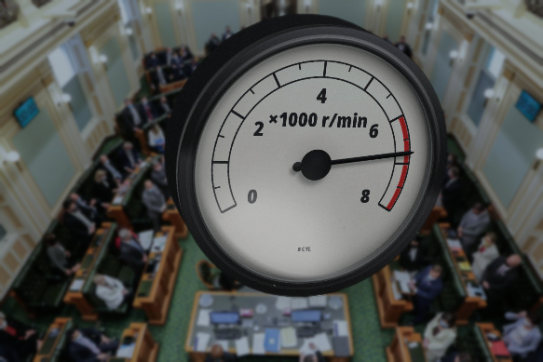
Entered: {"value": 6750, "unit": "rpm"}
